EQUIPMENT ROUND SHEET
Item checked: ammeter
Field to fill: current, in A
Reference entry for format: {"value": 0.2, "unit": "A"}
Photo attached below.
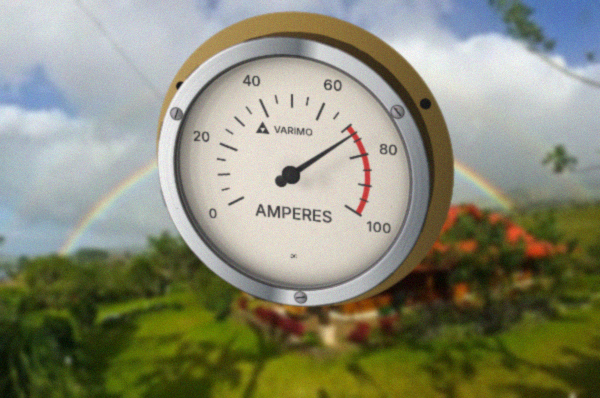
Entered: {"value": 72.5, "unit": "A"}
